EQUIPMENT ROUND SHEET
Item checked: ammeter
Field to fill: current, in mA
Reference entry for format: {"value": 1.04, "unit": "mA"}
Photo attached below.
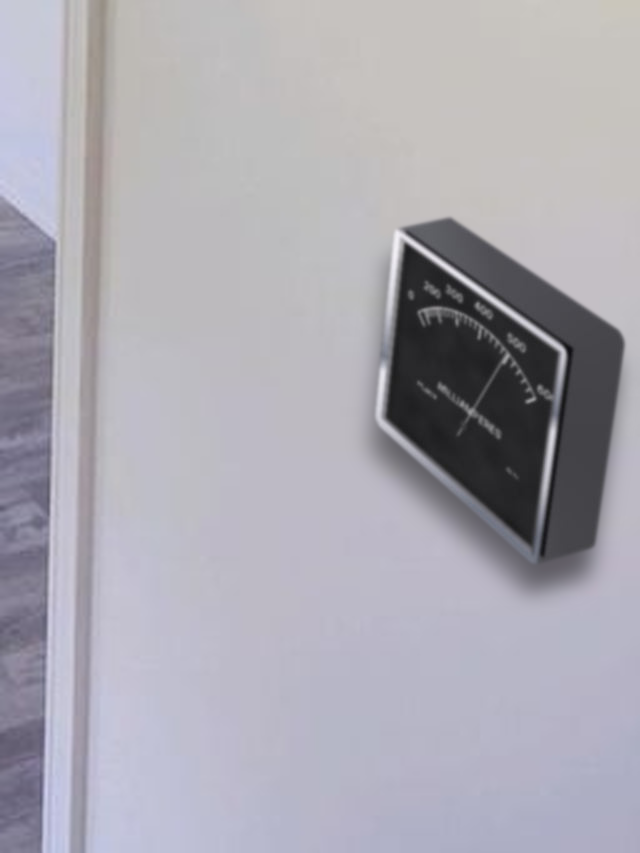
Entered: {"value": 500, "unit": "mA"}
